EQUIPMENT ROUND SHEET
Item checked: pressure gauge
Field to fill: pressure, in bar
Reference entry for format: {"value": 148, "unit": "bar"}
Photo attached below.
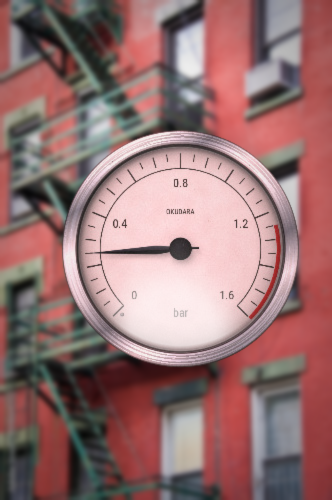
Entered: {"value": 0.25, "unit": "bar"}
